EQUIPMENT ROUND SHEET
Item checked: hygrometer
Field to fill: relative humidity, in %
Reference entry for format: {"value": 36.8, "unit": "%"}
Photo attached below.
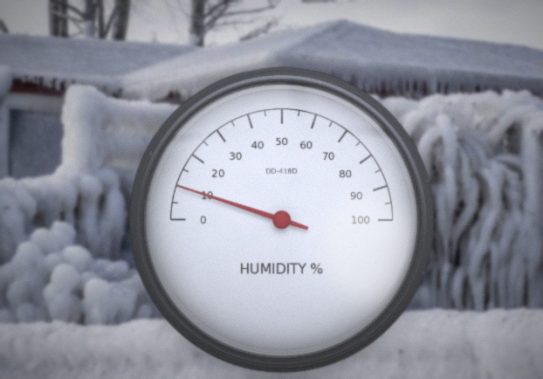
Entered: {"value": 10, "unit": "%"}
